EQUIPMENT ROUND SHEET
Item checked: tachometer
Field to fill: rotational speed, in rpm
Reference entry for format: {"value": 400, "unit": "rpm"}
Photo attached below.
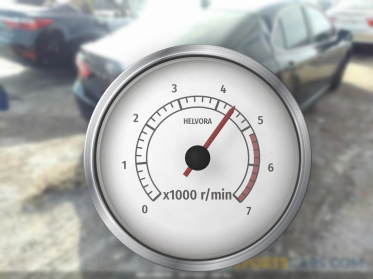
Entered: {"value": 4400, "unit": "rpm"}
